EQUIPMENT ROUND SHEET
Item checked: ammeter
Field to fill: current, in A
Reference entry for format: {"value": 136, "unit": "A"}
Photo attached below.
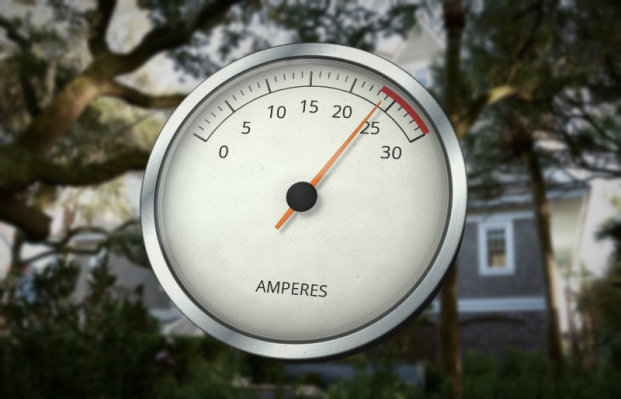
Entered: {"value": 24, "unit": "A"}
